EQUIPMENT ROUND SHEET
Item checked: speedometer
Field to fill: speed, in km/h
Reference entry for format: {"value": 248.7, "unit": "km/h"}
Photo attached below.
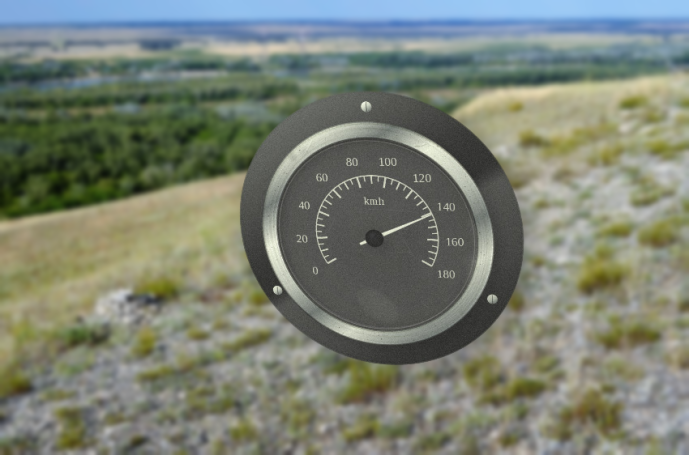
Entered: {"value": 140, "unit": "km/h"}
